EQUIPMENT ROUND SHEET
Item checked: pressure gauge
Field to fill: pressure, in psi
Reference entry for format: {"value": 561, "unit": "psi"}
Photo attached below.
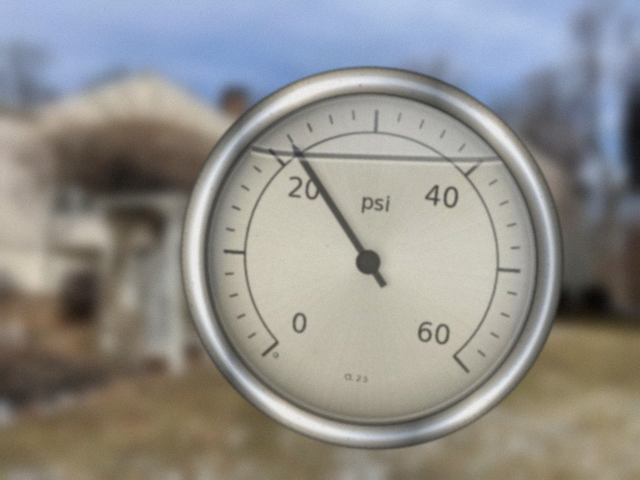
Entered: {"value": 22, "unit": "psi"}
